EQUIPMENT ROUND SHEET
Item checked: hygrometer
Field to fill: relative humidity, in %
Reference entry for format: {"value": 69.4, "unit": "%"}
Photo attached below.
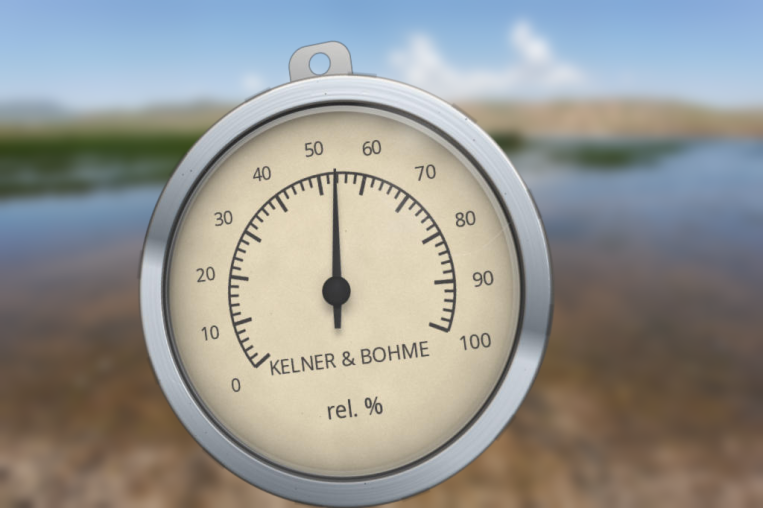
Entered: {"value": 54, "unit": "%"}
